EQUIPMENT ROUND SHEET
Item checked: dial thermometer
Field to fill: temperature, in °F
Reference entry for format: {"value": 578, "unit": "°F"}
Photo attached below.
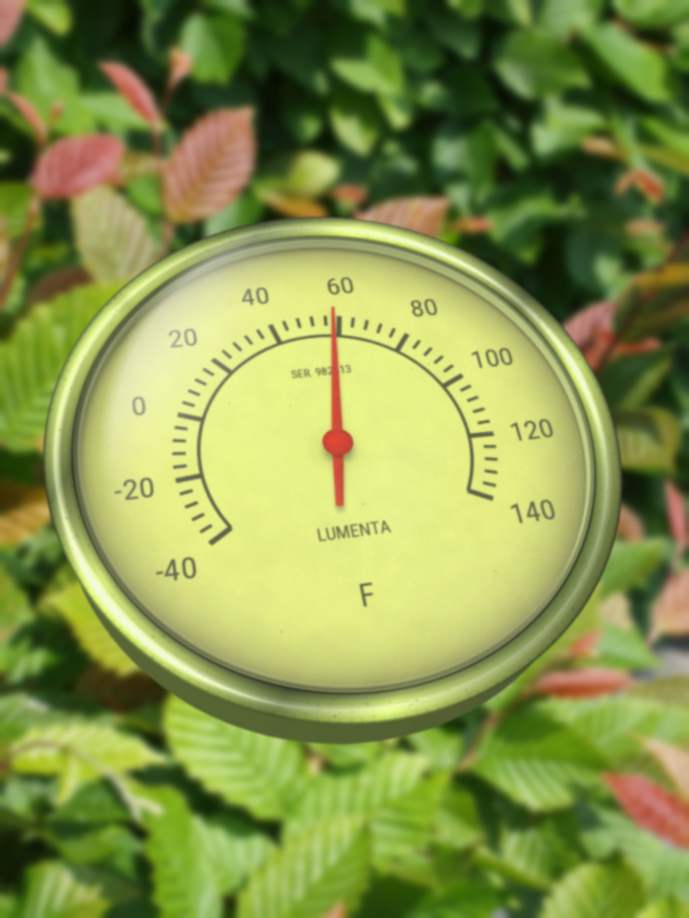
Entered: {"value": 58, "unit": "°F"}
